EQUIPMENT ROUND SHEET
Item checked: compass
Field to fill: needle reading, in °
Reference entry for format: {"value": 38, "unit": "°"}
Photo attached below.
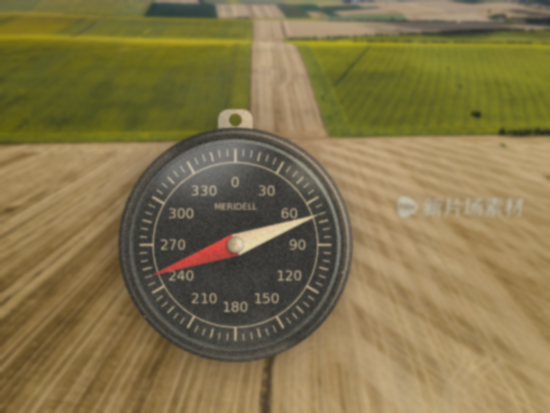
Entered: {"value": 250, "unit": "°"}
